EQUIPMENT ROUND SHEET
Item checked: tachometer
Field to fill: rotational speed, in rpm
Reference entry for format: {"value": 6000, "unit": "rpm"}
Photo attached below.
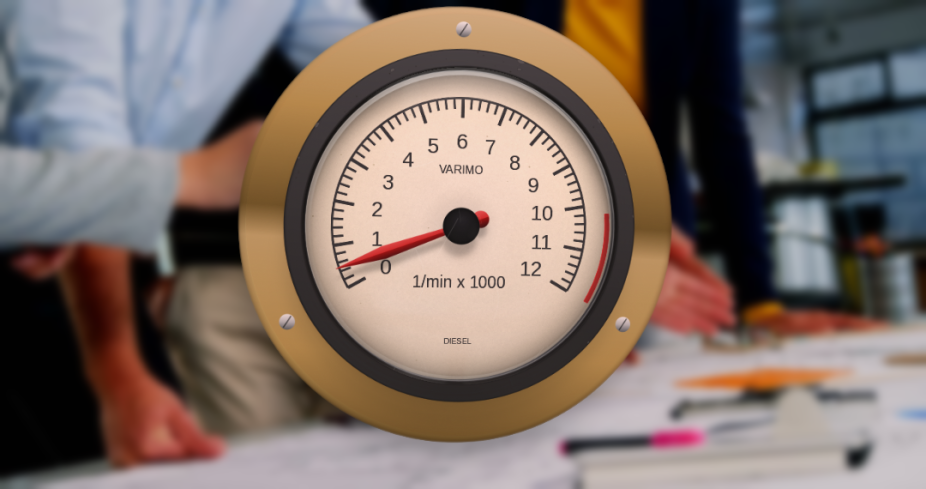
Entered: {"value": 500, "unit": "rpm"}
